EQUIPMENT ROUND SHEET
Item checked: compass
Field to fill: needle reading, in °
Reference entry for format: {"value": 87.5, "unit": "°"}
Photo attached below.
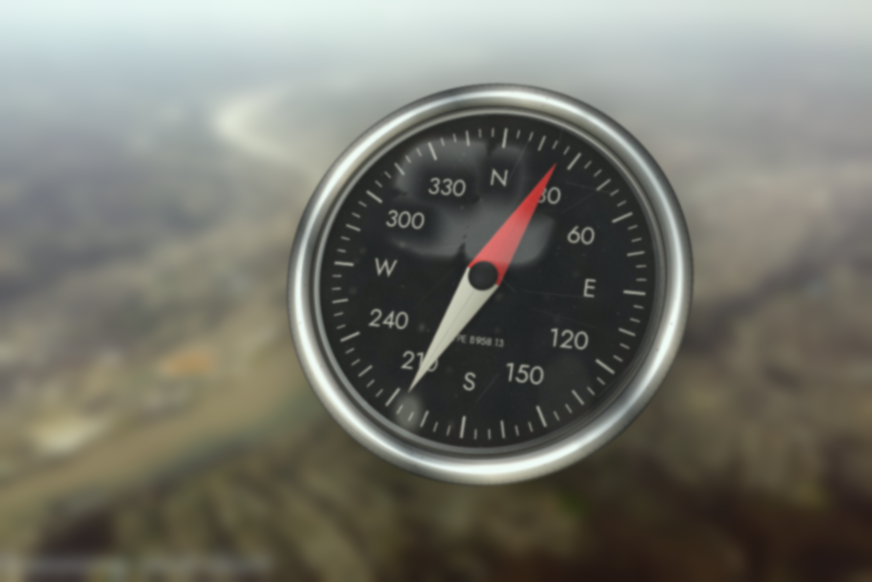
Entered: {"value": 25, "unit": "°"}
